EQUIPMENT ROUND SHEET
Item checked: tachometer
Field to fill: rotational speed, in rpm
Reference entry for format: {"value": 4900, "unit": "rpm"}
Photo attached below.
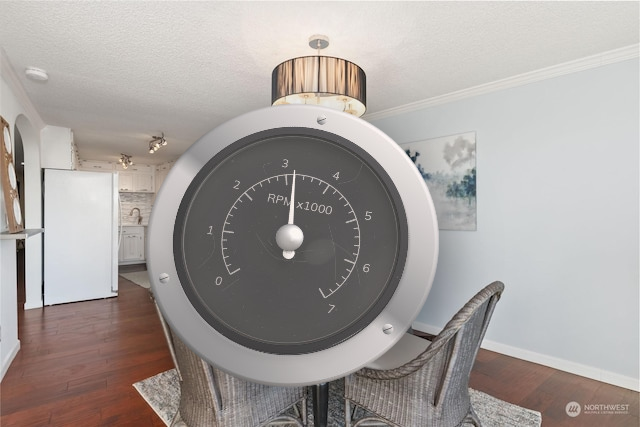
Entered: {"value": 3200, "unit": "rpm"}
